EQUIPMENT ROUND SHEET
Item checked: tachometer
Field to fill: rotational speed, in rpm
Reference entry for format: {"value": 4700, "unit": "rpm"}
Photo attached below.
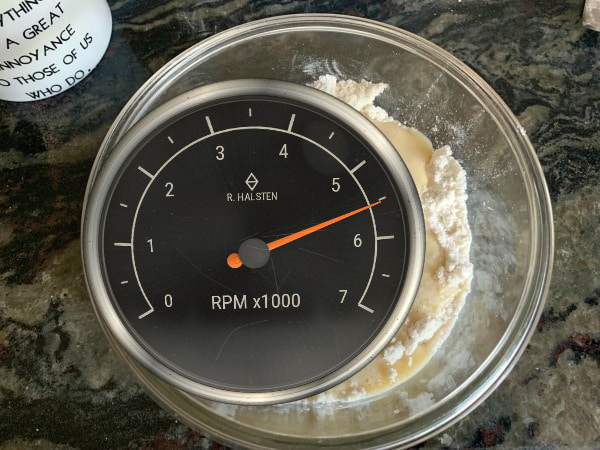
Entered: {"value": 5500, "unit": "rpm"}
